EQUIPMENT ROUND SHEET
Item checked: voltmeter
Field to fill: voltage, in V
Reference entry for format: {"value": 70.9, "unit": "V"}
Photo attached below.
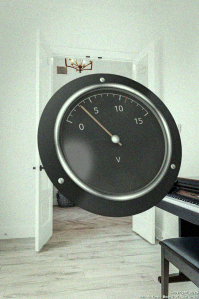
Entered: {"value": 3, "unit": "V"}
